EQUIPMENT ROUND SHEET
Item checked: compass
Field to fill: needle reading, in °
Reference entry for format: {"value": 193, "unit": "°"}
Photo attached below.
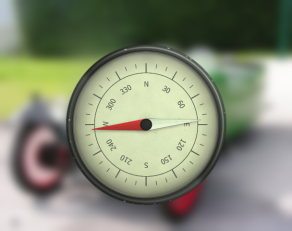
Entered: {"value": 265, "unit": "°"}
